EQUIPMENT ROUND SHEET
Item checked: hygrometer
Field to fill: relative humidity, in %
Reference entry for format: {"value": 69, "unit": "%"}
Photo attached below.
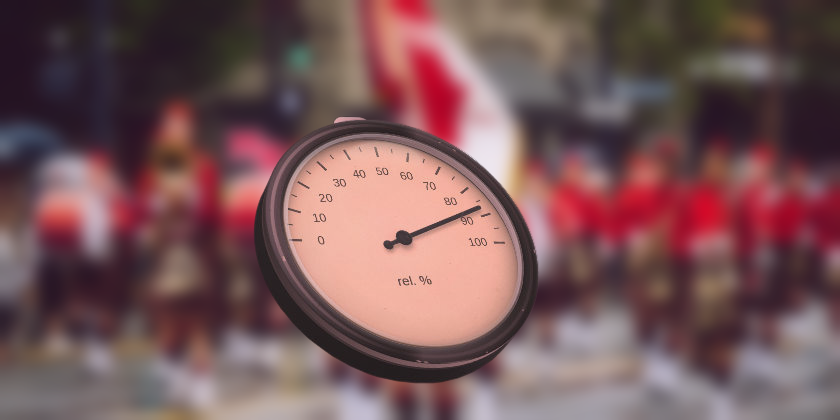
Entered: {"value": 87.5, "unit": "%"}
